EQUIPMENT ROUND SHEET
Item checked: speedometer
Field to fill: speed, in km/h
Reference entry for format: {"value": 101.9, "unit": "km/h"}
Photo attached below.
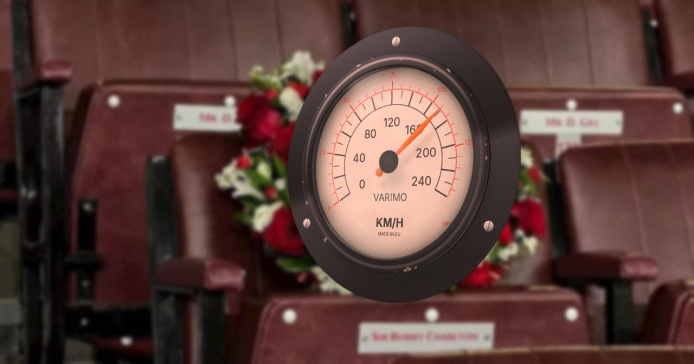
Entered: {"value": 170, "unit": "km/h"}
